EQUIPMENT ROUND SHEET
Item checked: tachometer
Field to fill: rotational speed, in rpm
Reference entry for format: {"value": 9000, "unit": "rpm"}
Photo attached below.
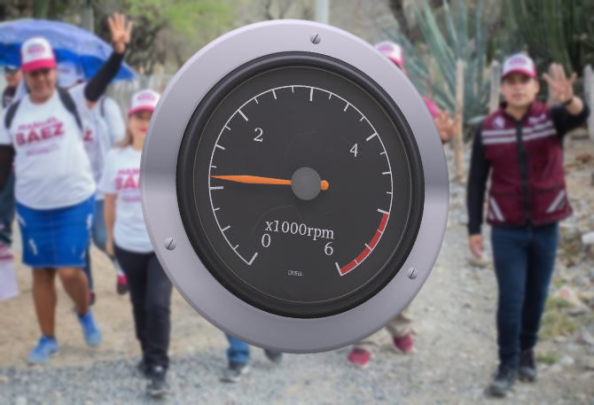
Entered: {"value": 1125, "unit": "rpm"}
